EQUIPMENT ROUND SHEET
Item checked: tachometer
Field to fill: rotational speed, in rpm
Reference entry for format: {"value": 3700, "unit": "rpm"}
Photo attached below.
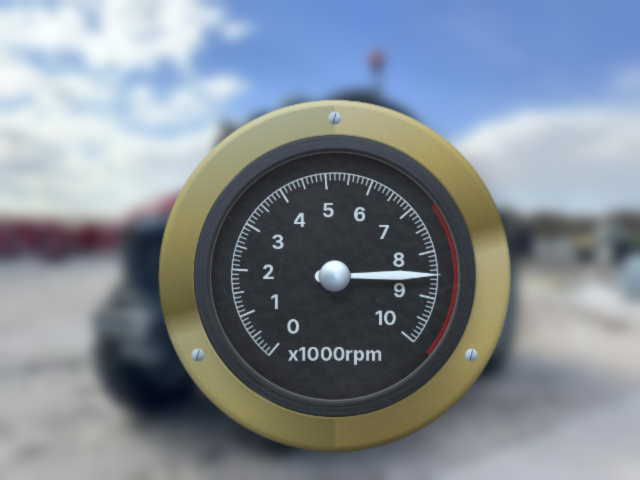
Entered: {"value": 8500, "unit": "rpm"}
